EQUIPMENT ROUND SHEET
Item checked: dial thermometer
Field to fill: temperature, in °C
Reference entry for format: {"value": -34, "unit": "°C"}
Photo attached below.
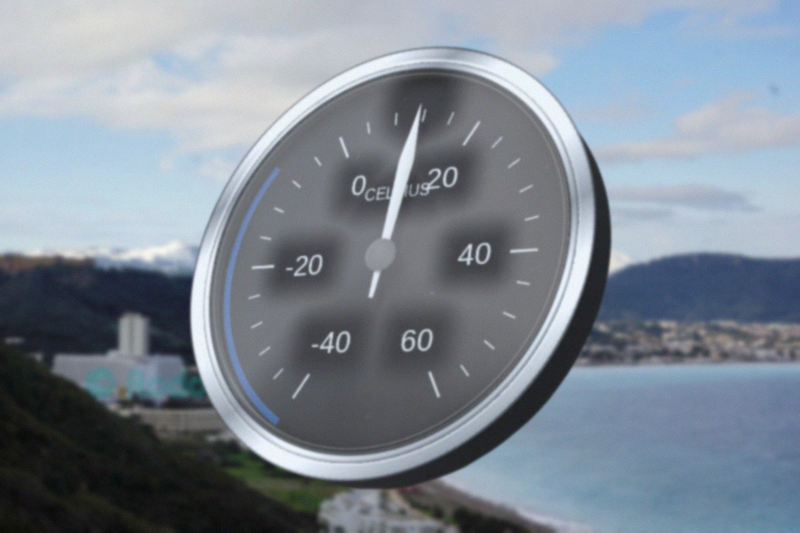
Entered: {"value": 12, "unit": "°C"}
